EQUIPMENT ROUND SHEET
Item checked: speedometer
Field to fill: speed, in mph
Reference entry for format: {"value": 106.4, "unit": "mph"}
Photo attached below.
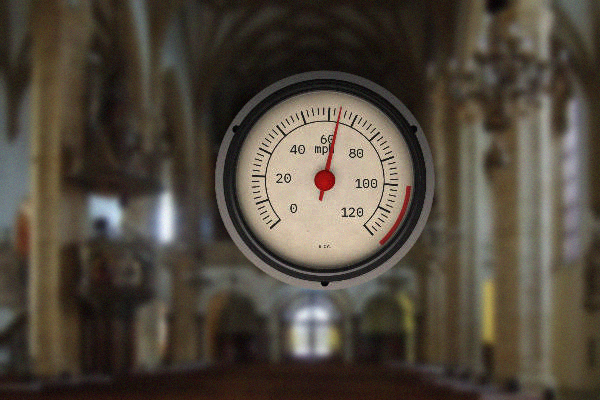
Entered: {"value": 64, "unit": "mph"}
